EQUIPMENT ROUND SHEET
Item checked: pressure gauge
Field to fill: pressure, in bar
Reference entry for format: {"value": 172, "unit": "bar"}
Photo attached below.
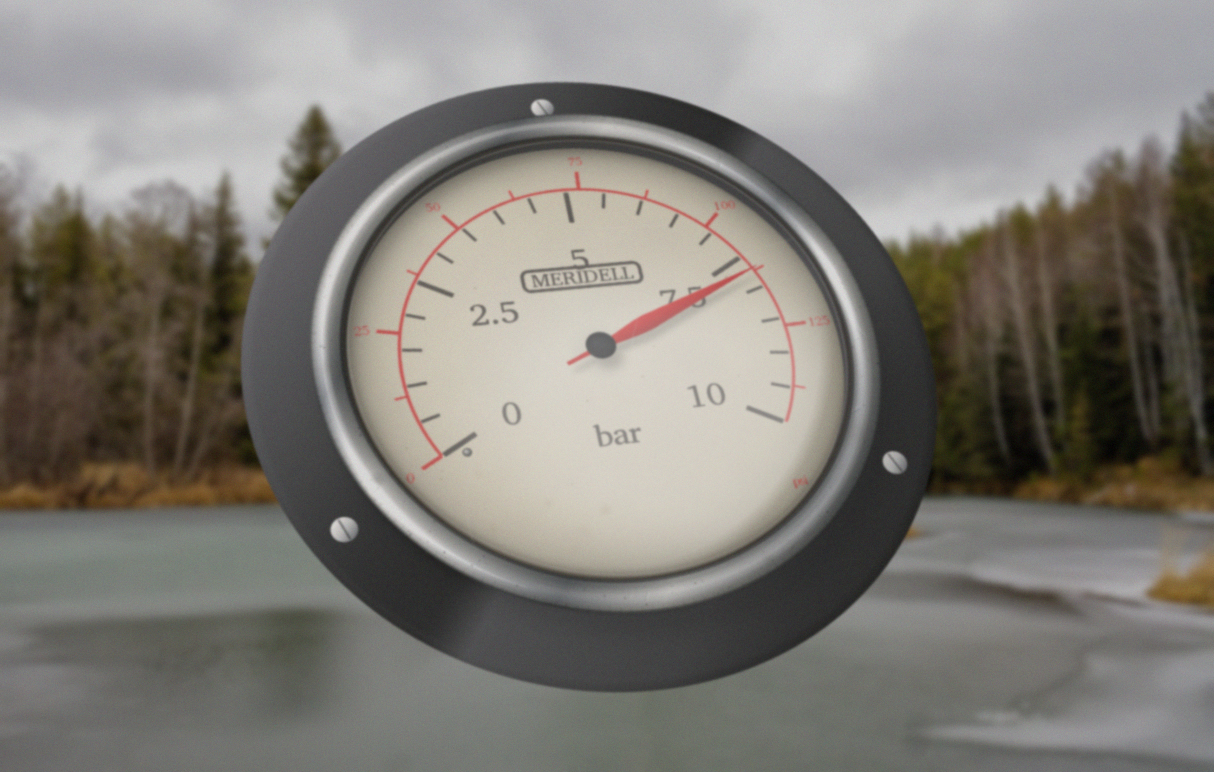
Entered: {"value": 7.75, "unit": "bar"}
